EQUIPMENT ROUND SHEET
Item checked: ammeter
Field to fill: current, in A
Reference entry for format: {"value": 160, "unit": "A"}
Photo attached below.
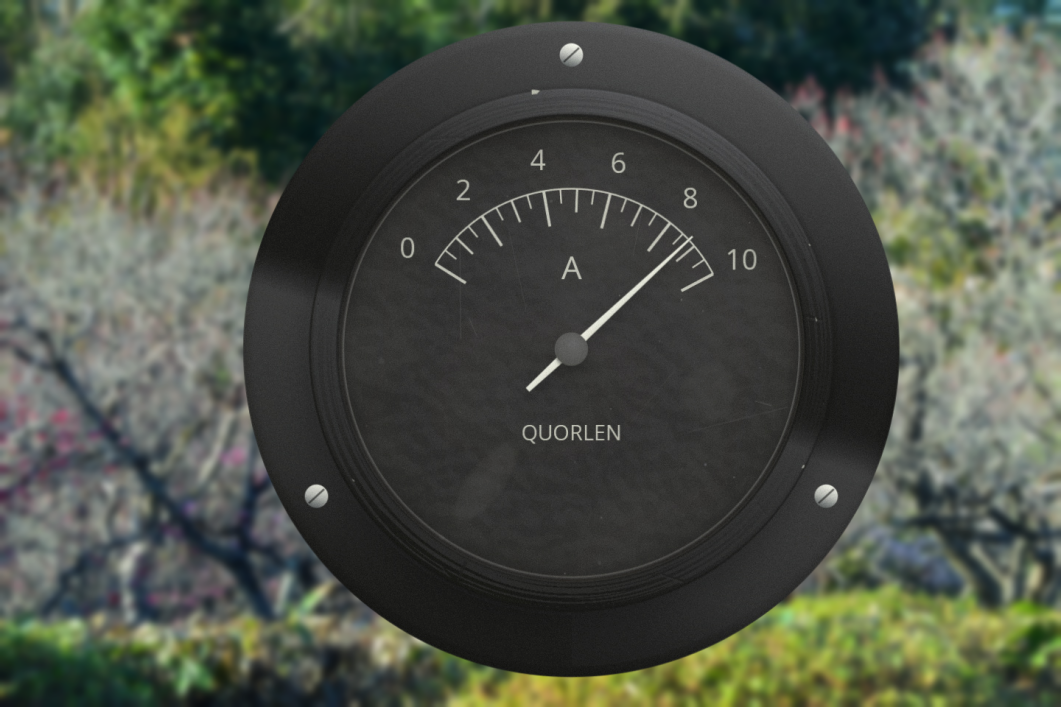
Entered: {"value": 8.75, "unit": "A"}
